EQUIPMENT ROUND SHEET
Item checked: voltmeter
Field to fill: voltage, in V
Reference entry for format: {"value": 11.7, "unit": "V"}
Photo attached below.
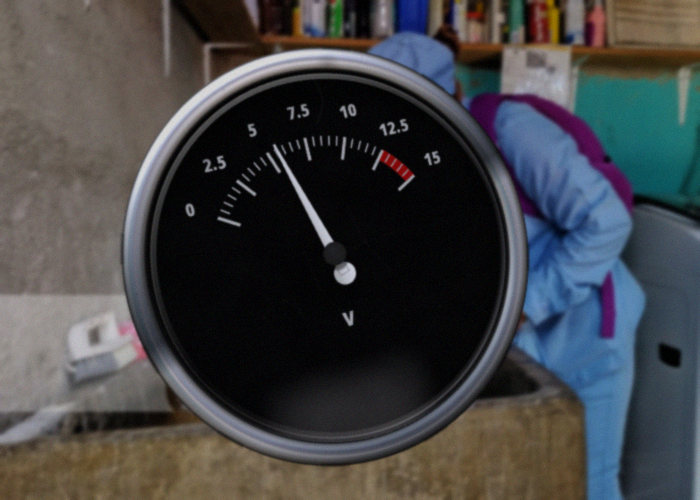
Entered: {"value": 5.5, "unit": "V"}
